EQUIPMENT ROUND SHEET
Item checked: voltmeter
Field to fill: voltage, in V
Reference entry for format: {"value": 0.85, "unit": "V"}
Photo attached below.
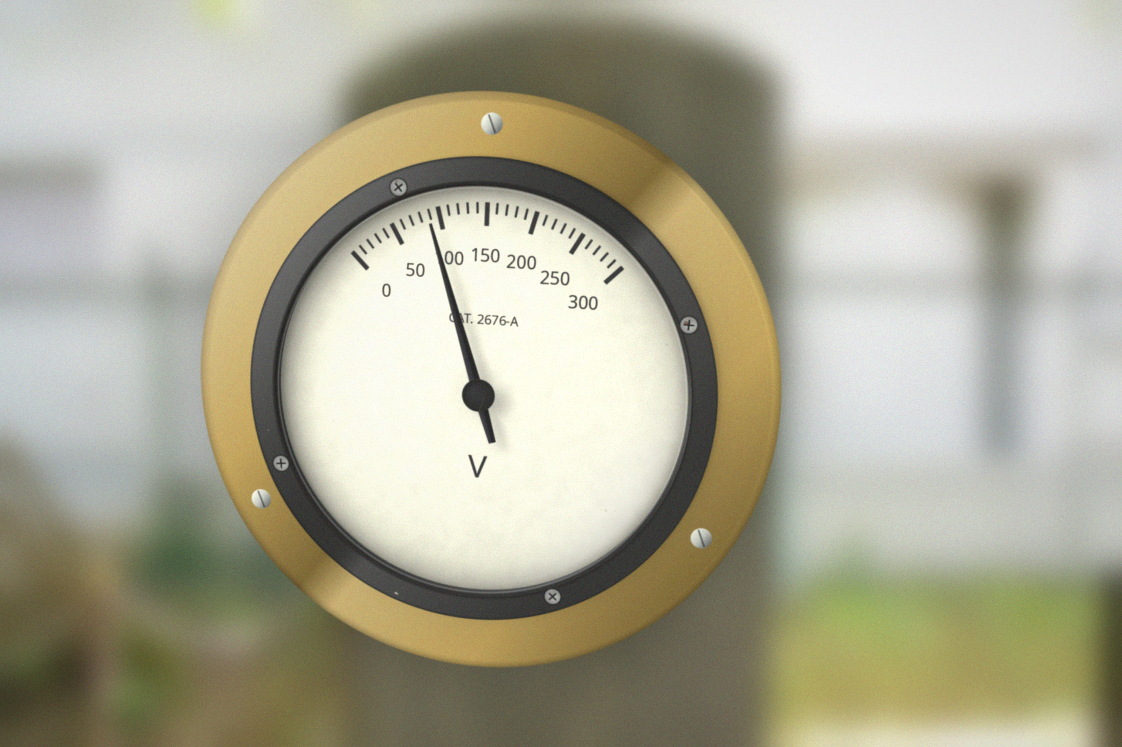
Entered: {"value": 90, "unit": "V"}
